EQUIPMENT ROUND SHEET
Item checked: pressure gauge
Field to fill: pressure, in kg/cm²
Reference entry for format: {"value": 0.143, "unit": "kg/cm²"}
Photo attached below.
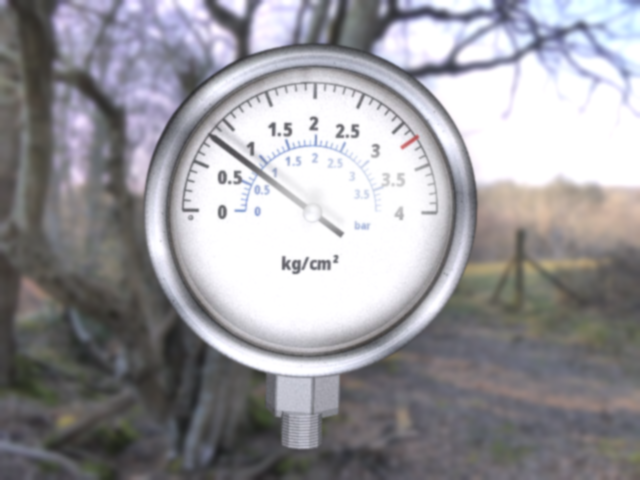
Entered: {"value": 0.8, "unit": "kg/cm²"}
